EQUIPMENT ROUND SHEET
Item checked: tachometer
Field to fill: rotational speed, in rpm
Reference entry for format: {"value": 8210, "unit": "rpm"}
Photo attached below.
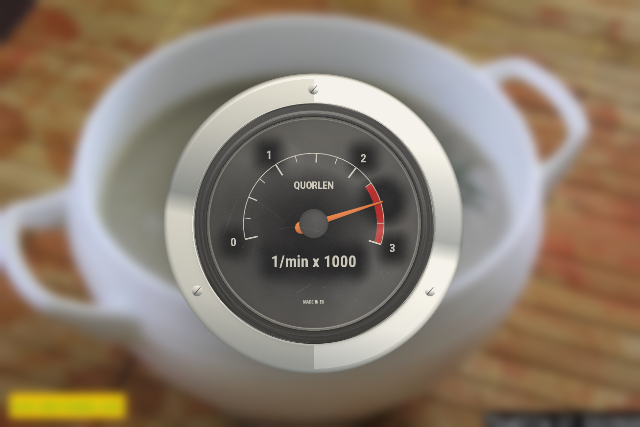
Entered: {"value": 2500, "unit": "rpm"}
